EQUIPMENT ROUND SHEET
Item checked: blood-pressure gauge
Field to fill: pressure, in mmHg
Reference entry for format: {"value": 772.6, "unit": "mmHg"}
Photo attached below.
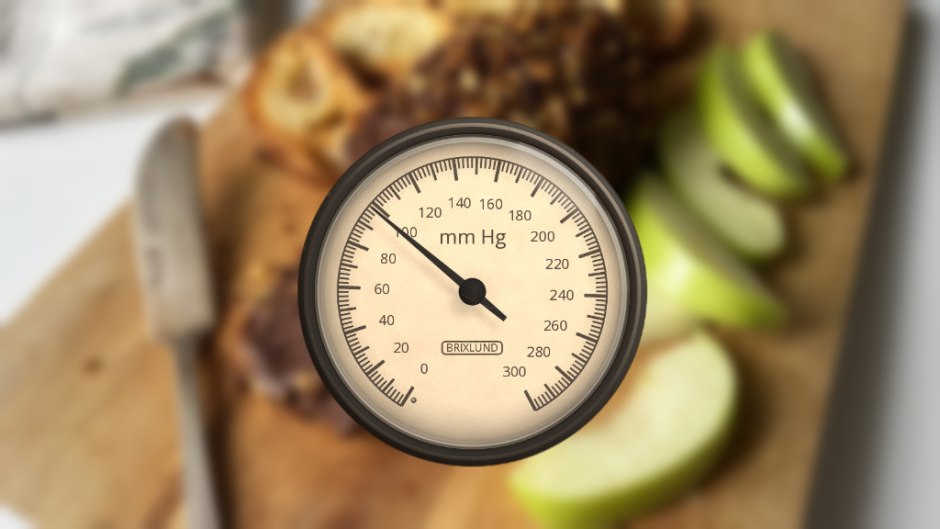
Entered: {"value": 98, "unit": "mmHg"}
